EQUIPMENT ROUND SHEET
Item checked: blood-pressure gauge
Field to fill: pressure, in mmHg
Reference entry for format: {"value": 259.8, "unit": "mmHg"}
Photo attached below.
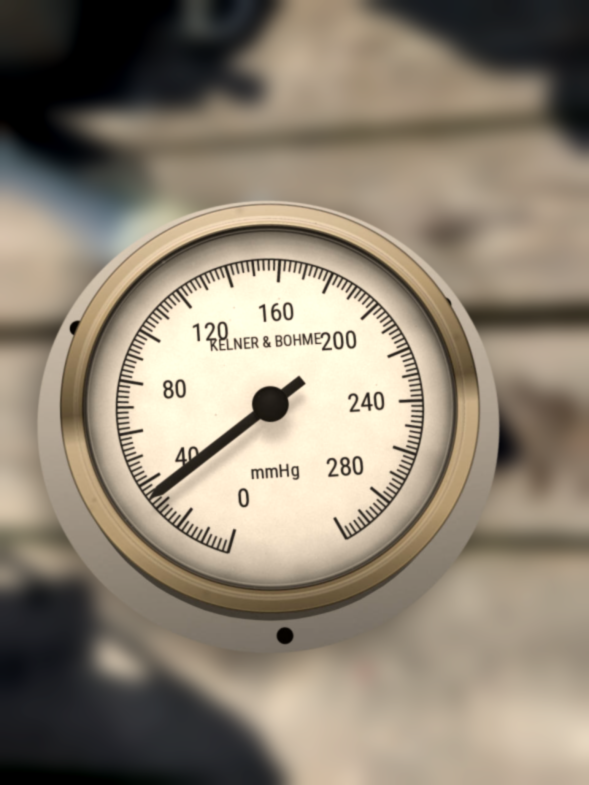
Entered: {"value": 34, "unit": "mmHg"}
